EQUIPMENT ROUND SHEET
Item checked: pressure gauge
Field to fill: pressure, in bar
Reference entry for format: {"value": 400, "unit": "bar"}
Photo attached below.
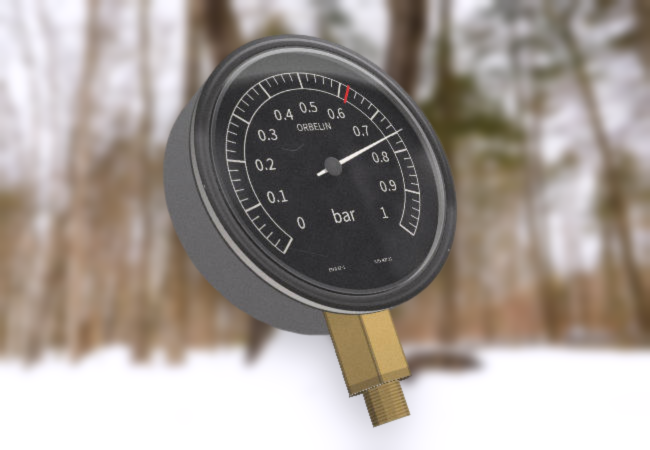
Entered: {"value": 0.76, "unit": "bar"}
